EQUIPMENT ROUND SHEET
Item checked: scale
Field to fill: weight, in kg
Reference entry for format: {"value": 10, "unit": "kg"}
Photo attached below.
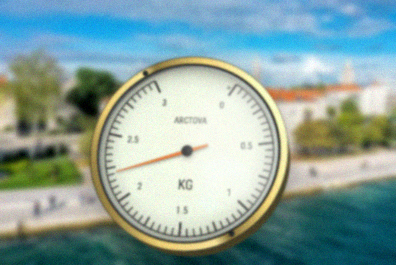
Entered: {"value": 2.2, "unit": "kg"}
